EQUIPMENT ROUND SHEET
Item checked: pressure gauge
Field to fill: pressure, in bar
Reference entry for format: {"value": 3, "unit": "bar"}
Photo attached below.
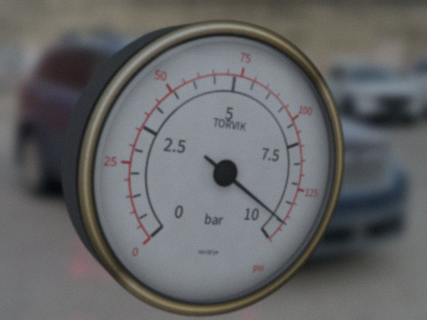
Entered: {"value": 9.5, "unit": "bar"}
